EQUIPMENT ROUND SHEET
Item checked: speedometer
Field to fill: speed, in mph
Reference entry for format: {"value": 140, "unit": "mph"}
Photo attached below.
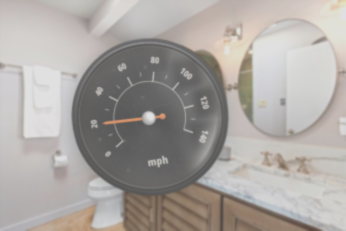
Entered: {"value": 20, "unit": "mph"}
